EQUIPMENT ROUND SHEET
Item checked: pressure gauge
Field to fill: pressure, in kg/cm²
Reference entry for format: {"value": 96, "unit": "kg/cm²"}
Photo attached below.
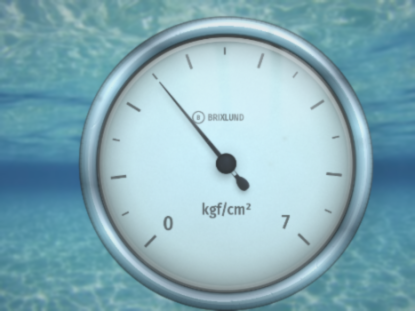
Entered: {"value": 2.5, "unit": "kg/cm²"}
